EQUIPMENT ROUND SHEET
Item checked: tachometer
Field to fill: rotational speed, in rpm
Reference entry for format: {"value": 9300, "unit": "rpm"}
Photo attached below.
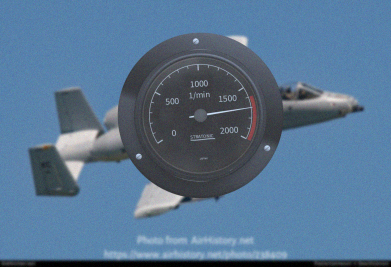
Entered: {"value": 1700, "unit": "rpm"}
